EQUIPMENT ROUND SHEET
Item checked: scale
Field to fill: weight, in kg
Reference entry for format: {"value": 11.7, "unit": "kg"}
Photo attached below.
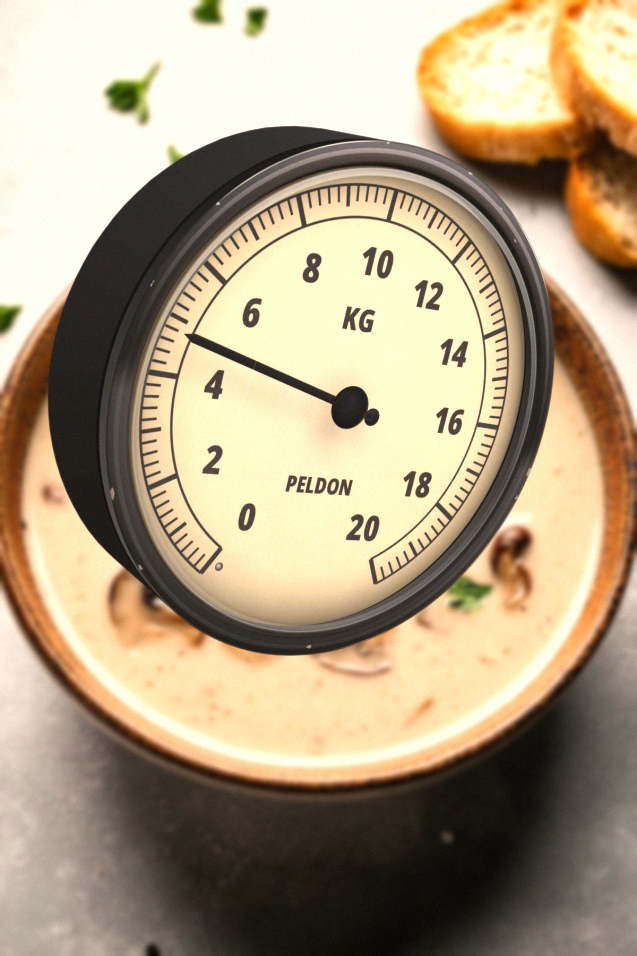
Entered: {"value": 4.8, "unit": "kg"}
